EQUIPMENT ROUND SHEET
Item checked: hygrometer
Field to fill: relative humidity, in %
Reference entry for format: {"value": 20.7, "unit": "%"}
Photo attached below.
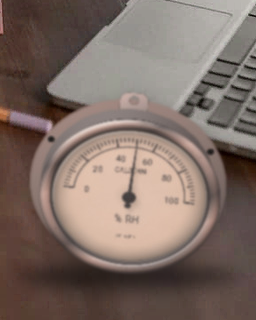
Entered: {"value": 50, "unit": "%"}
